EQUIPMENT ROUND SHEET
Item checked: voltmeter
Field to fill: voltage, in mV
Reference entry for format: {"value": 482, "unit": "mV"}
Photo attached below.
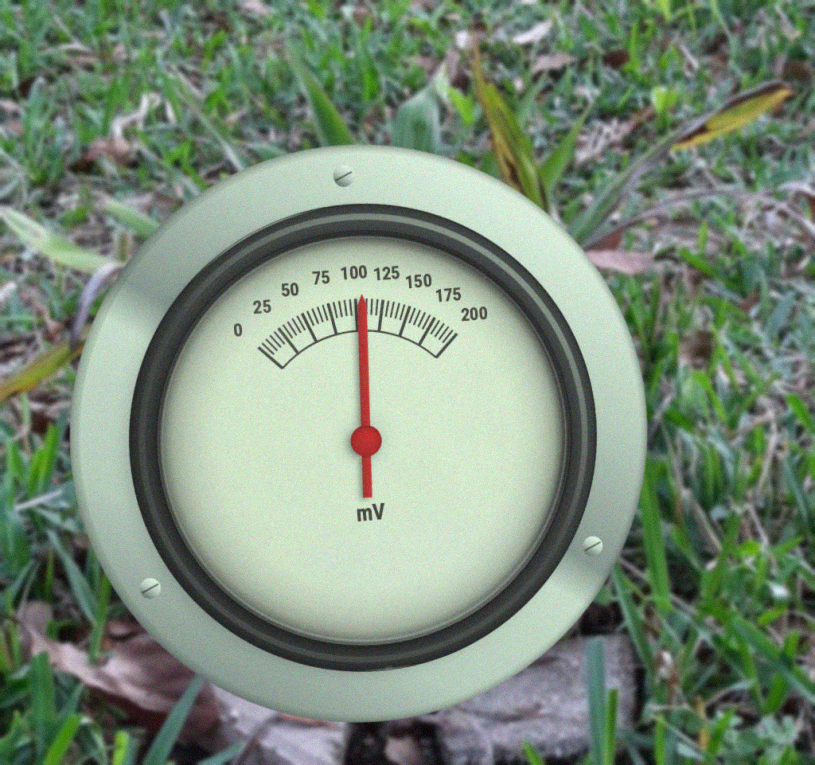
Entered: {"value": 105, "unit": "mV"}
